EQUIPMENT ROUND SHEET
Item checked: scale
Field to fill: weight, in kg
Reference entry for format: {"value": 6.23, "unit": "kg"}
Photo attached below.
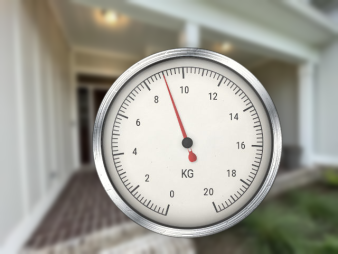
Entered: {"value": 9, "unit": "kg"}
